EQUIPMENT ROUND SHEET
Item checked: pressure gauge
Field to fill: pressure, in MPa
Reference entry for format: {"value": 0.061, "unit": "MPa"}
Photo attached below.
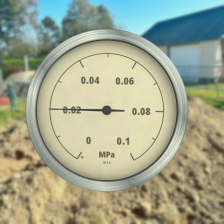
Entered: {"value": 0.02, "unit": "MPa"}
